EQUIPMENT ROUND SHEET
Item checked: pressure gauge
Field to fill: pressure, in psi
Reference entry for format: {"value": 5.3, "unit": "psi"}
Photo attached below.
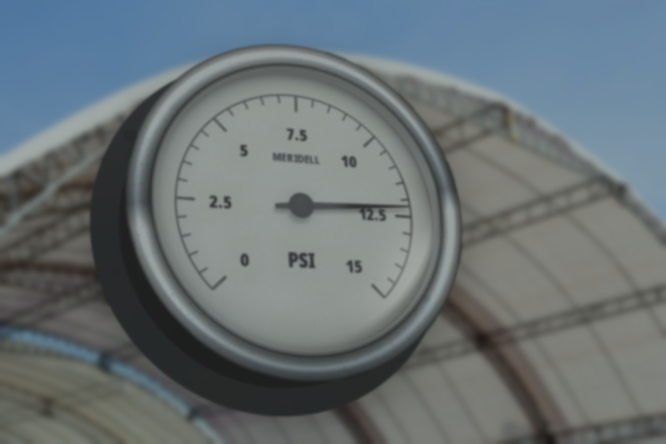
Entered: {"value": 12.25, "unit": "psi"}
